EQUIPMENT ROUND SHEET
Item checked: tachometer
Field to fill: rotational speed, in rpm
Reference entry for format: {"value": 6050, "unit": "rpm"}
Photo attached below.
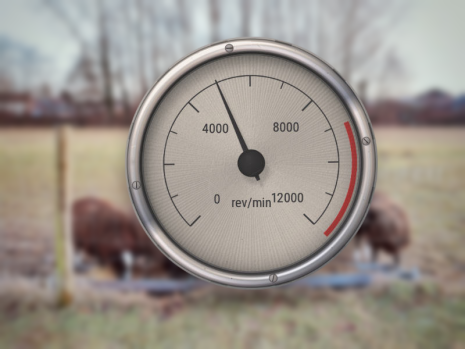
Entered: {"value": 5000, "unit": "rpm"}
